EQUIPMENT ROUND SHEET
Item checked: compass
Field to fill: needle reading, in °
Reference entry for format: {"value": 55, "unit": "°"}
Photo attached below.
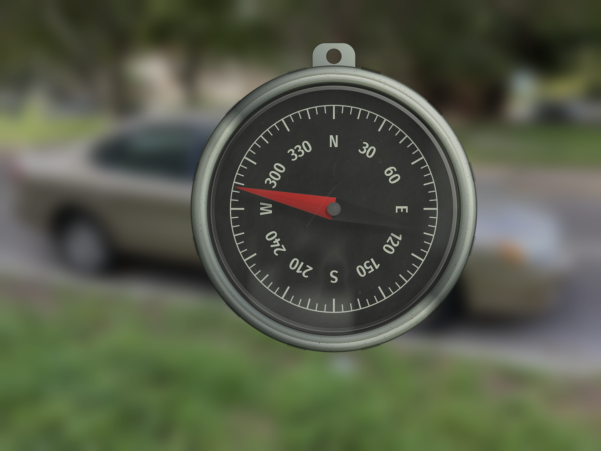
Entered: {"value": 282.5, "unit": "°"}
